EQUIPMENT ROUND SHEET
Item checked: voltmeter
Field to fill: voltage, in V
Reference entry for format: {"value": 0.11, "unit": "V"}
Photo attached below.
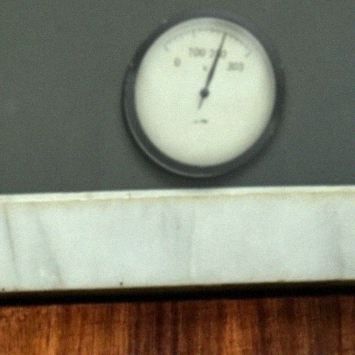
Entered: {"value": 200, "unit": "V"}
